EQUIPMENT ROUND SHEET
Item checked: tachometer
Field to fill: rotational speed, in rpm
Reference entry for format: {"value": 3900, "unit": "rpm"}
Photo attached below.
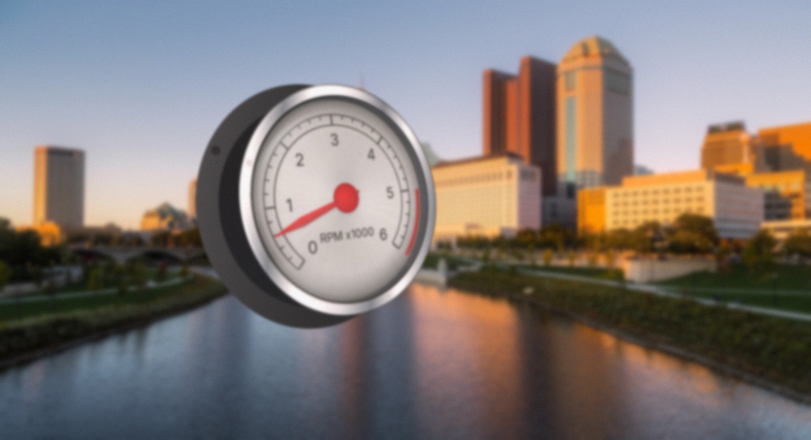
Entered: {"value": 600, "unit": "rpm"}
